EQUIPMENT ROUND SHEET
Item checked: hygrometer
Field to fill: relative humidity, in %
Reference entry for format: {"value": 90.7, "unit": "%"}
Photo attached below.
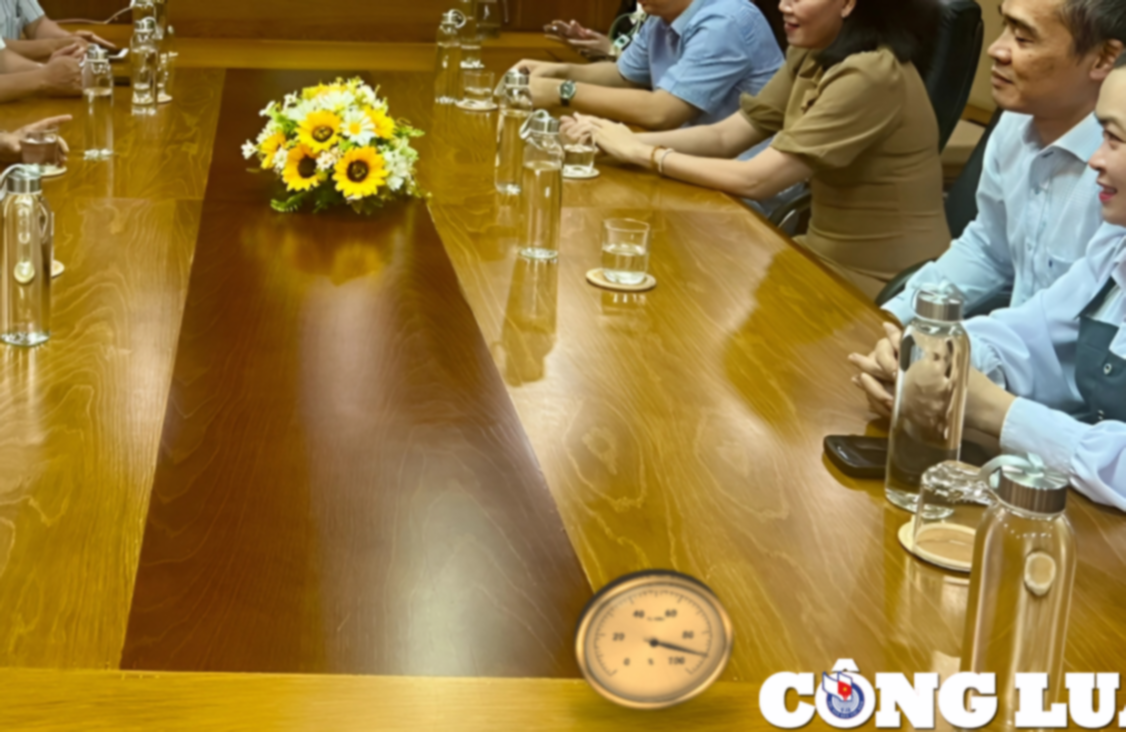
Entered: {"value": 90, "unit": "%"}
